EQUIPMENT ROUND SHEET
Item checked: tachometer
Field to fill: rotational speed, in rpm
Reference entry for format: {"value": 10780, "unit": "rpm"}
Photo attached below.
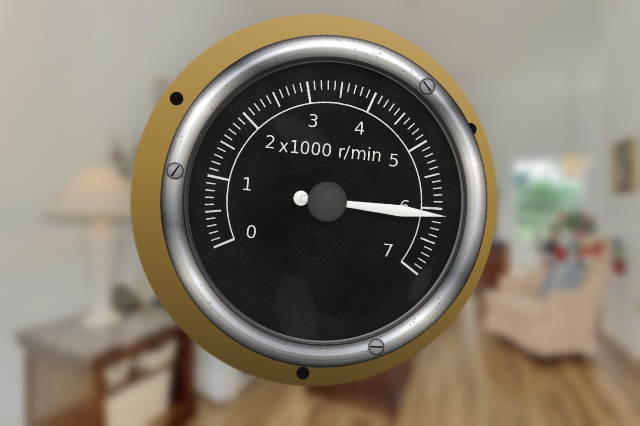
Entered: {"value": 6100, "unit": "rpm"}
